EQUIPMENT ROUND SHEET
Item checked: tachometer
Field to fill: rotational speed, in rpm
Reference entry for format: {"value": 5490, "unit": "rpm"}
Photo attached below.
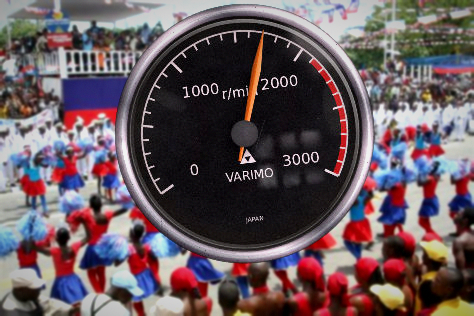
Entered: {"value": 1700, "unit": "rpm"}
